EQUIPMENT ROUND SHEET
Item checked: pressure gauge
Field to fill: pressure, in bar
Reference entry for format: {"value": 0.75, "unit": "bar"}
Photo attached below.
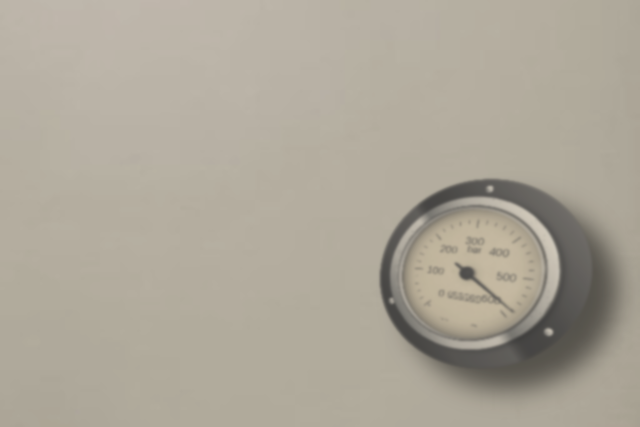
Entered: {"value": 580, "unit": "bar"}
